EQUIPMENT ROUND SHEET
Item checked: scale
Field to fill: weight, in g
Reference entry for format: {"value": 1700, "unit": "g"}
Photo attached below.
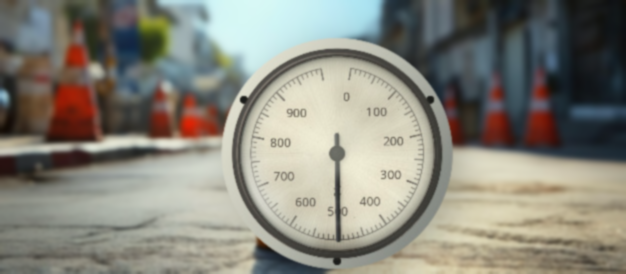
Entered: {"value": 500, "unit": "g"}
